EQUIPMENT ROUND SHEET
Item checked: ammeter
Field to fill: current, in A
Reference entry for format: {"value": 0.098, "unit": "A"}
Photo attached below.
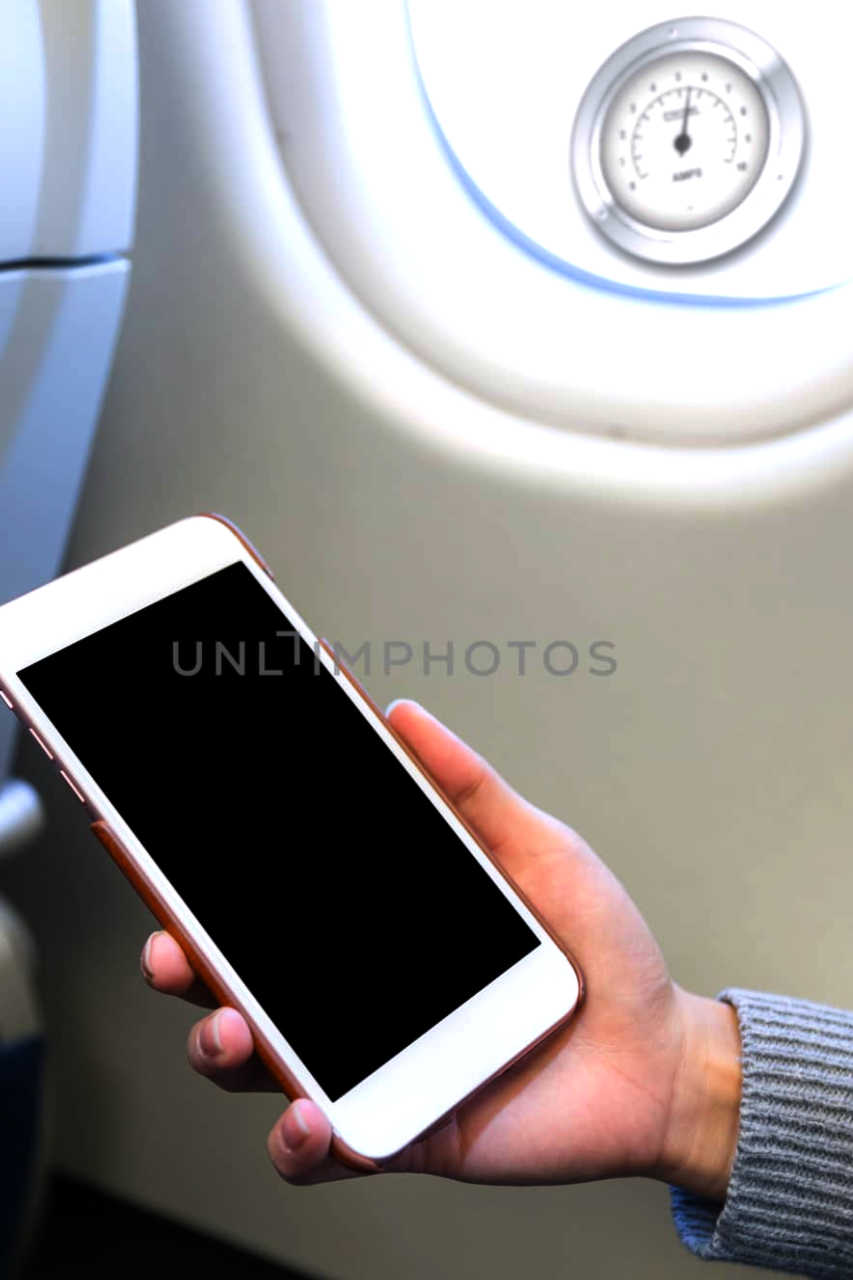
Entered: {"value": 5.5, "unit": "A"}
